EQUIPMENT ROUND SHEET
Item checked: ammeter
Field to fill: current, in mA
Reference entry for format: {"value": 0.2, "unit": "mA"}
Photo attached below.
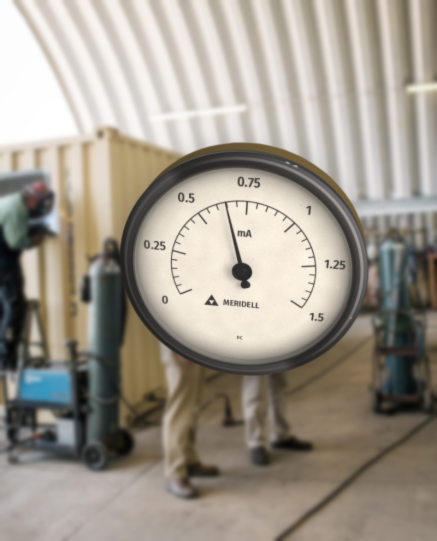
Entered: {"value": 0.65, "unit": "mA"}
